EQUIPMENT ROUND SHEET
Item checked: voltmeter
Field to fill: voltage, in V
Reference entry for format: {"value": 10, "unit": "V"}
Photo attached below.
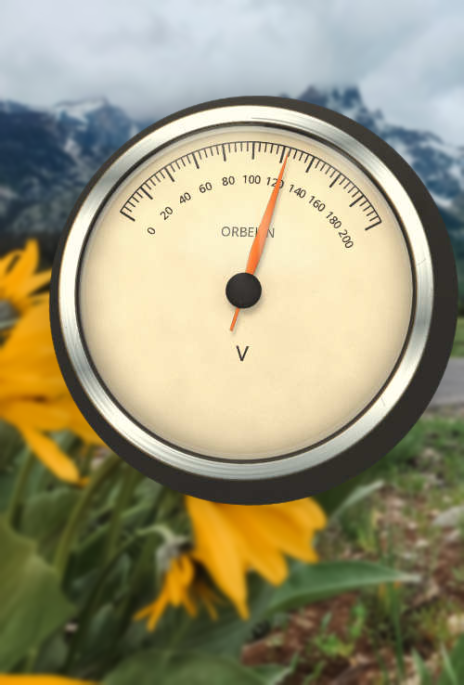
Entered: {"value": 124, "unit": "V"}
